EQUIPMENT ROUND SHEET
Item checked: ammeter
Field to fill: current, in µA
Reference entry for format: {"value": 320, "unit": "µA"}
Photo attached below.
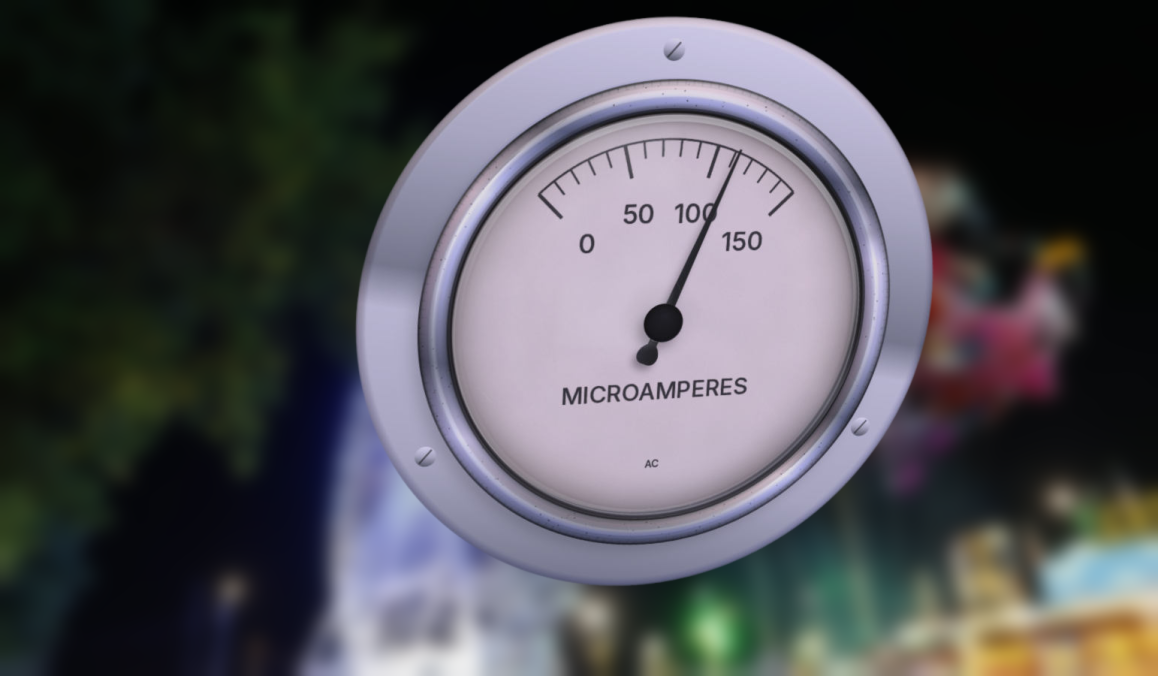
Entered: {"value": 110, "unit": "µA"}
